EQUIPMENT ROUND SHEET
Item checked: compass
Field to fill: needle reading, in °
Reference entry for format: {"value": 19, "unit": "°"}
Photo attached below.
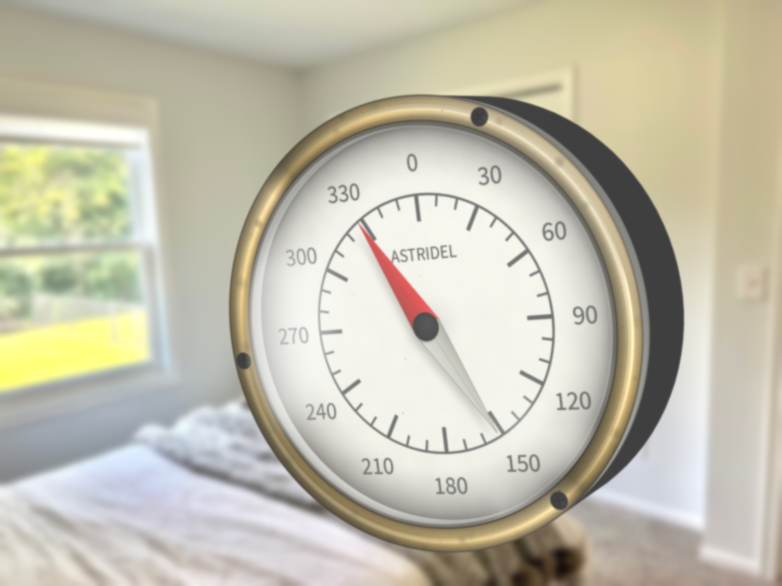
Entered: {"value": 330, "unit": "°"}
